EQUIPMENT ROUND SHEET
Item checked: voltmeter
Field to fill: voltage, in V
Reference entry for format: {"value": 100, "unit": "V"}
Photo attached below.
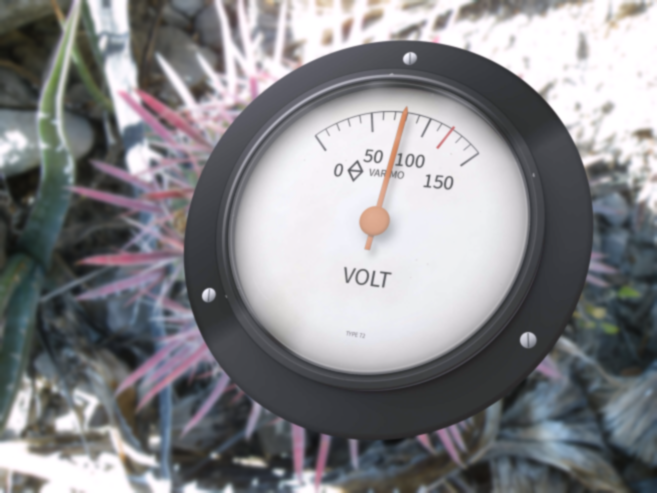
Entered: {"value": 80, "unit": "V"}
